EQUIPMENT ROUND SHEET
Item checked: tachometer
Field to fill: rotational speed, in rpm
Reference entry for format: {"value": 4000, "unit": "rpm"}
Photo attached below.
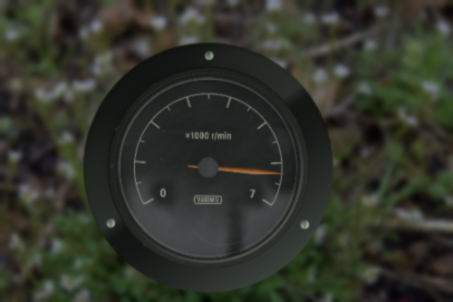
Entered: {"value": 6250, "unit": "rpm"}
